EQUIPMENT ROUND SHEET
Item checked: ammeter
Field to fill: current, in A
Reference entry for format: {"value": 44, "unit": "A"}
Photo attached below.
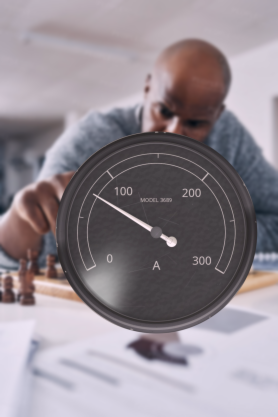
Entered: {"value": 75, "unit": "A"}
